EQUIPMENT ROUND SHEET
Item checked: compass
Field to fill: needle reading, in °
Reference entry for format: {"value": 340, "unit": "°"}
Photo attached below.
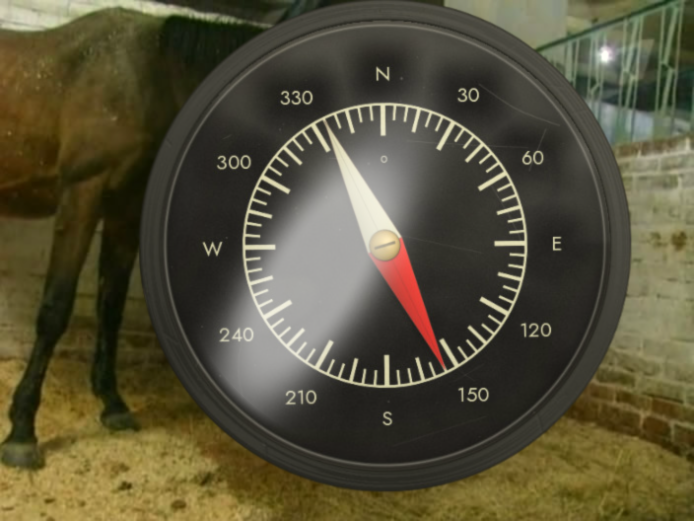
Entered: {"value": 155, "unit": "°"}
